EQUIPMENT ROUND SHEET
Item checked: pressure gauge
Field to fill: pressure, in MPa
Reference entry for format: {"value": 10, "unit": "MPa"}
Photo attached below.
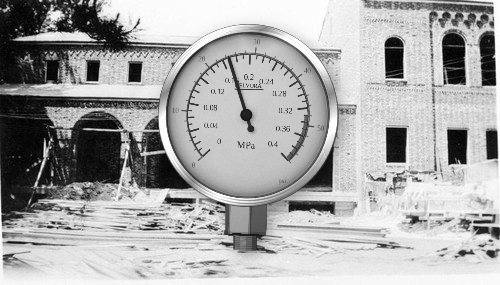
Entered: {"value": 0.17, "unit": "MPa"}
